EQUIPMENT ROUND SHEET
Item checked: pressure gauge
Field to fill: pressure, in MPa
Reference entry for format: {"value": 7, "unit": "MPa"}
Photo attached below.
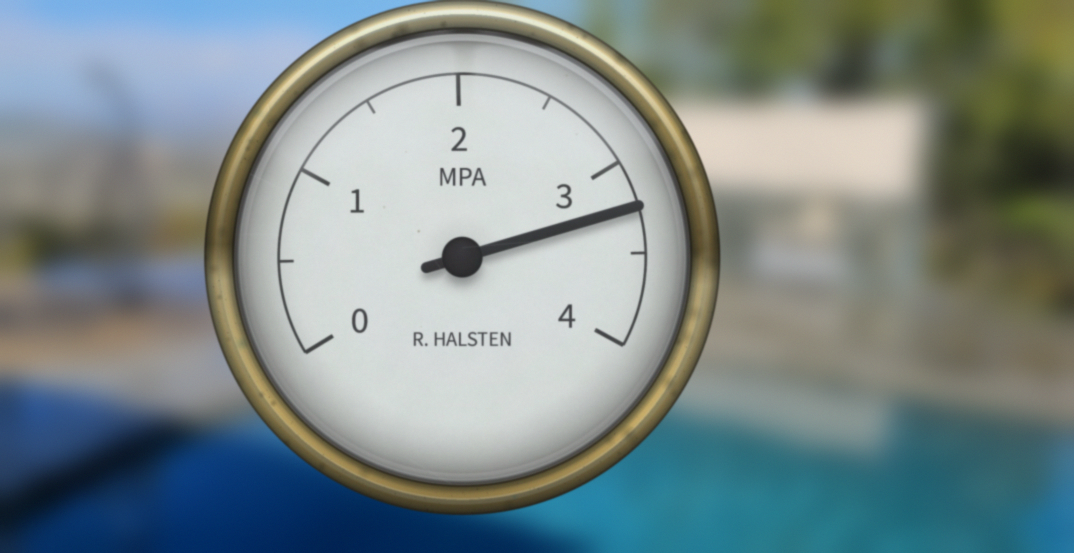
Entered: {"value": 3.25, "unit": "MPa"}
